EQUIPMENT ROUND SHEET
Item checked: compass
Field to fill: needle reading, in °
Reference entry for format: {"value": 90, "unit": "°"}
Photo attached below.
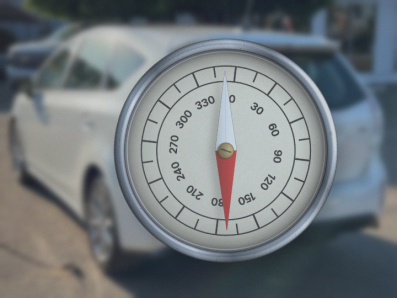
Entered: {"value": 172.5, "unit": "°"}
